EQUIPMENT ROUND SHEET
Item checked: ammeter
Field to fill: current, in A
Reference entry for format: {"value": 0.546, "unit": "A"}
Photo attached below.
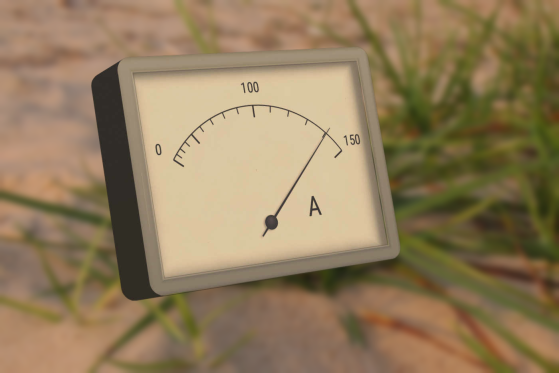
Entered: {"value": 140, "unit": "A"}
